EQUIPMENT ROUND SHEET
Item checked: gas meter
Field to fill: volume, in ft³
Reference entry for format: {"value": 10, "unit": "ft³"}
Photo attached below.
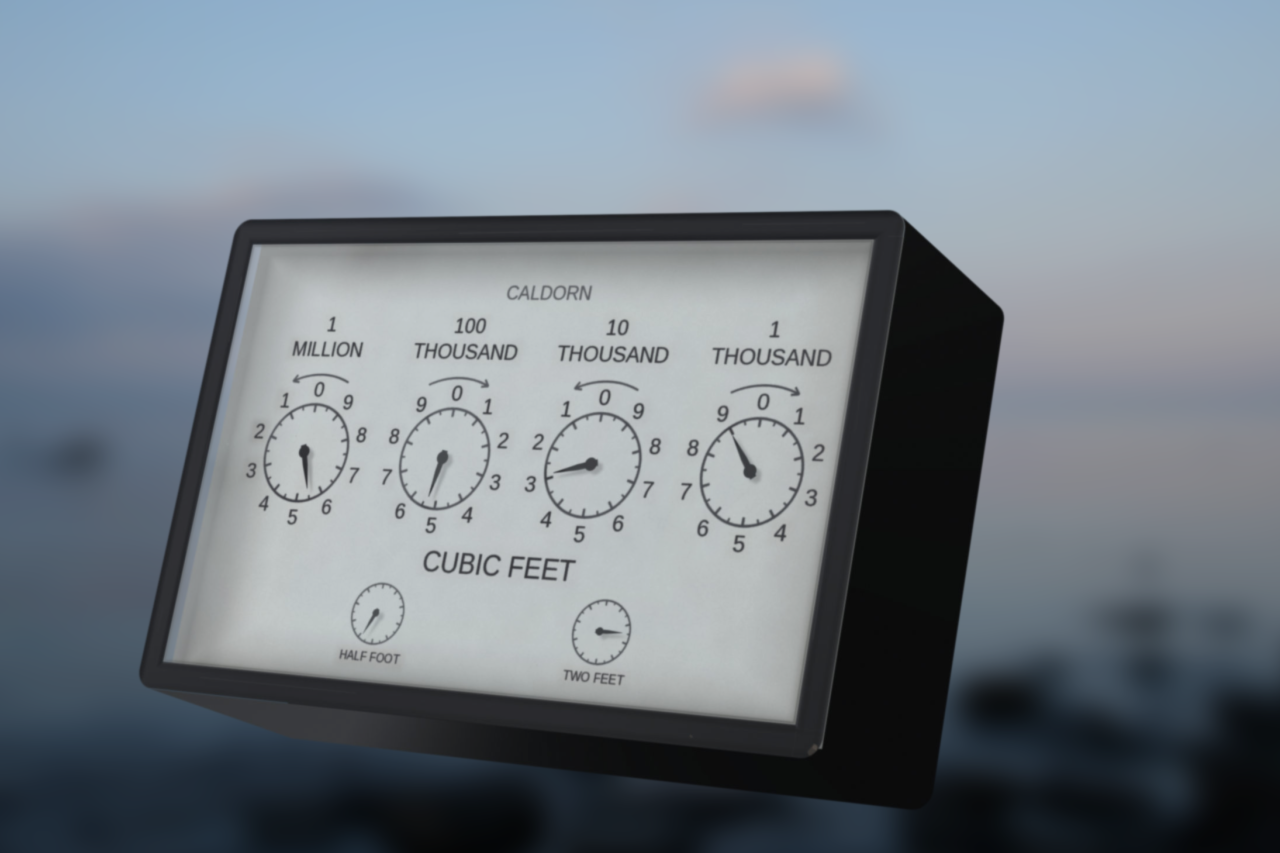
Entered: {"value": 552900, "unit": "ft³"}
